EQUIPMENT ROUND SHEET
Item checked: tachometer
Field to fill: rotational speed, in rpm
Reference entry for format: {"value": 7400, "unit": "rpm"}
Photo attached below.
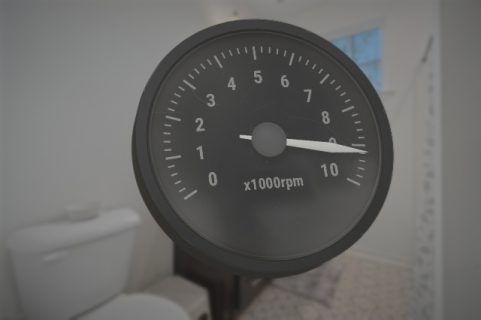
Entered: {"value": 9200, "unit": "rpm"}
